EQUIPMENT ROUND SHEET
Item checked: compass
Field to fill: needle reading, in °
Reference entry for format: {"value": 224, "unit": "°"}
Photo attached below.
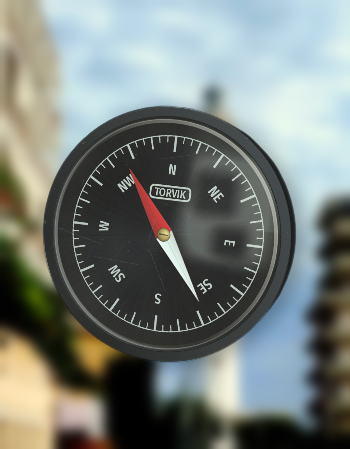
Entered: {"value": 325, "unit": "°"}
